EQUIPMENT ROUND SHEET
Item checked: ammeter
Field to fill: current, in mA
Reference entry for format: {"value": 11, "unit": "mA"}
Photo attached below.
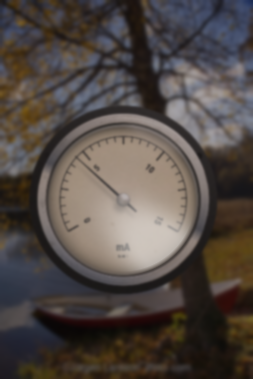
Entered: {"value": 4.5, "unit": "mA"}
